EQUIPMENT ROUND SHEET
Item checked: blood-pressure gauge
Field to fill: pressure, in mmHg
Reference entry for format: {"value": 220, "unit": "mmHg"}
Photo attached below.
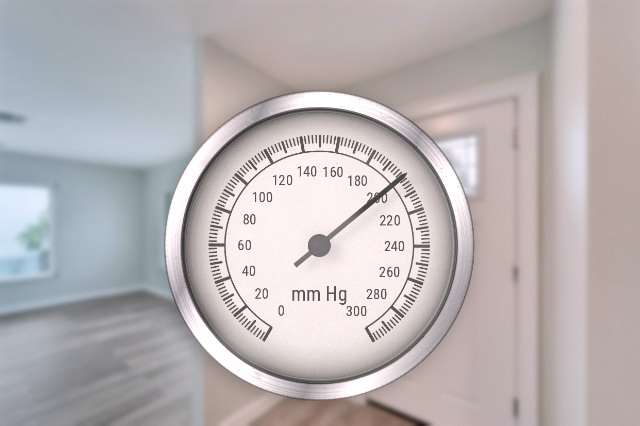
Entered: {"value": 200, "unit": "mmHg"}
